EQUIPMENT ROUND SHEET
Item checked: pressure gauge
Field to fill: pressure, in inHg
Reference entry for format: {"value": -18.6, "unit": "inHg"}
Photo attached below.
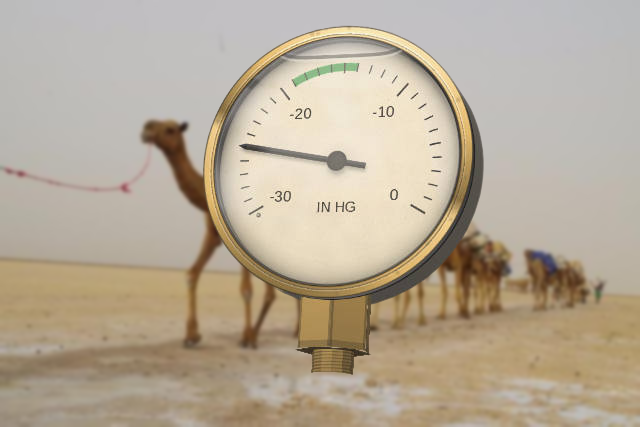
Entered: {"value": -25, "unit": "inHg"}
